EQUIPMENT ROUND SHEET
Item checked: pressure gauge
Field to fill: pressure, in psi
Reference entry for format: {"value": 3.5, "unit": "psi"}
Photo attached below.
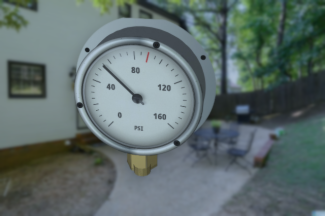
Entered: {"value": 55, "unit": "psi"}
